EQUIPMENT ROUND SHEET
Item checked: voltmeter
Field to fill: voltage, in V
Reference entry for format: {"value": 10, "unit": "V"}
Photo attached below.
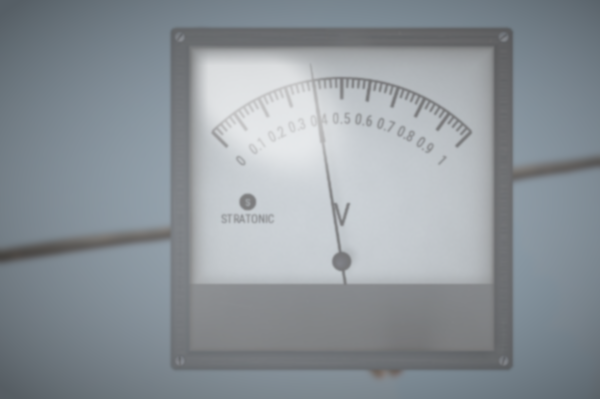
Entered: {"value": 0.4, "unit": "V"}
